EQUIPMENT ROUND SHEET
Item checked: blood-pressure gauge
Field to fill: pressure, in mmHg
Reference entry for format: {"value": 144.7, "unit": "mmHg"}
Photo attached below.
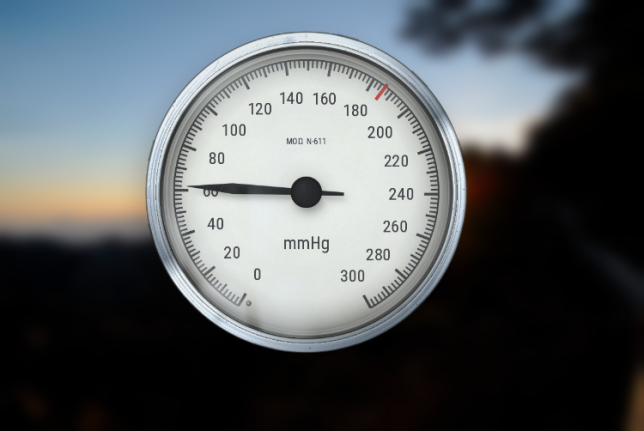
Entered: {"value": 62, "unit": "mmHg"}
